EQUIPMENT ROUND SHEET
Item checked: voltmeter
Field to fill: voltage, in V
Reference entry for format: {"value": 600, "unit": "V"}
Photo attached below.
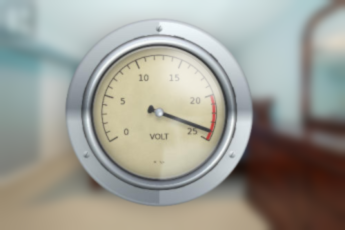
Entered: {"value": 24, "unit": "V"}
